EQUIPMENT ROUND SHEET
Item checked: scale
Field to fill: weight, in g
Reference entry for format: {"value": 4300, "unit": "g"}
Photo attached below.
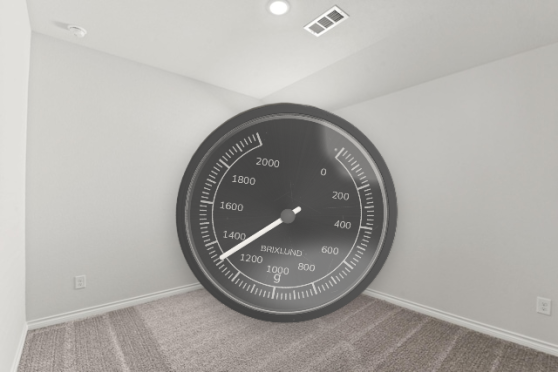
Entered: {"value": 1320, "unit": "g"}
